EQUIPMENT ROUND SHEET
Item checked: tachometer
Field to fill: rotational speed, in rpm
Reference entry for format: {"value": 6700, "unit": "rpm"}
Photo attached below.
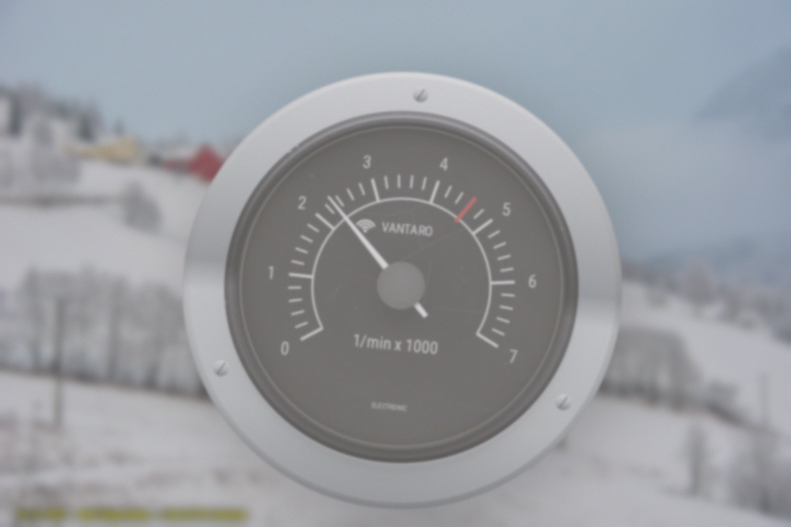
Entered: {"value": 2300, "unit": "rpm"}
